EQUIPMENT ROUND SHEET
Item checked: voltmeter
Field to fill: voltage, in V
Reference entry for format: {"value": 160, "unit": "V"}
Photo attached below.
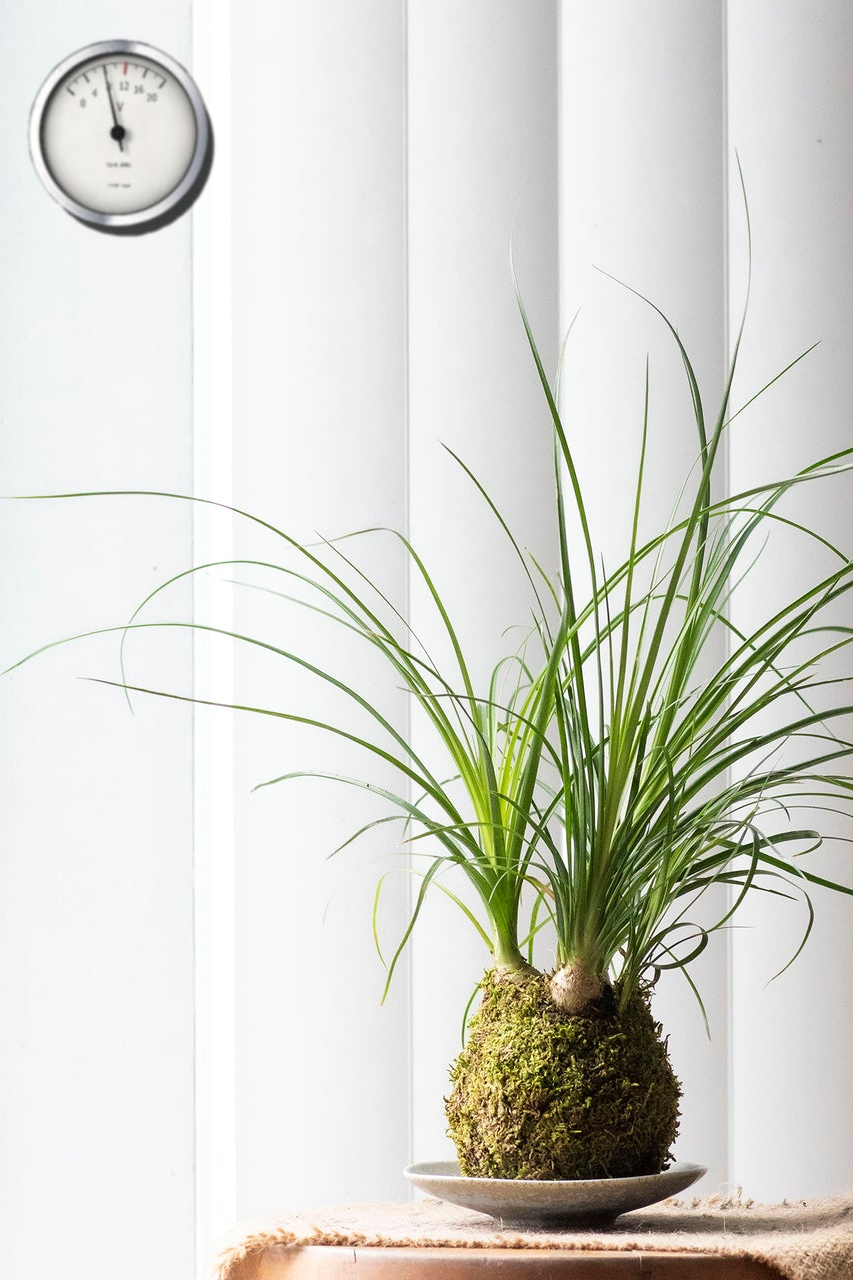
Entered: {"value": 8, "unit": "V"}
